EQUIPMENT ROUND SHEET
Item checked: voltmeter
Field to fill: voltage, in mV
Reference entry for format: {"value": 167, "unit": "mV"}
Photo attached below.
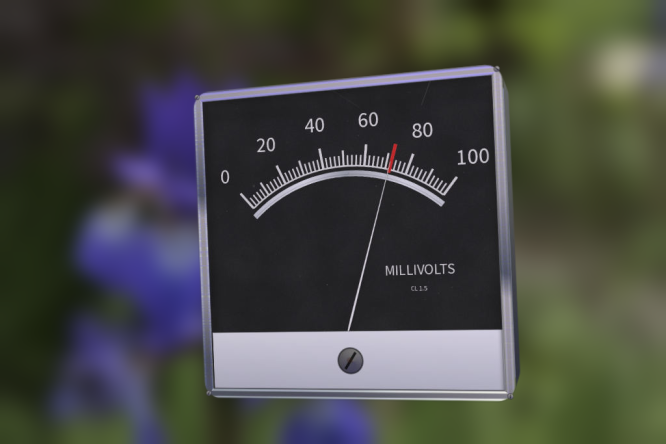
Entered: {"value": 72, "unit": "mV"}
